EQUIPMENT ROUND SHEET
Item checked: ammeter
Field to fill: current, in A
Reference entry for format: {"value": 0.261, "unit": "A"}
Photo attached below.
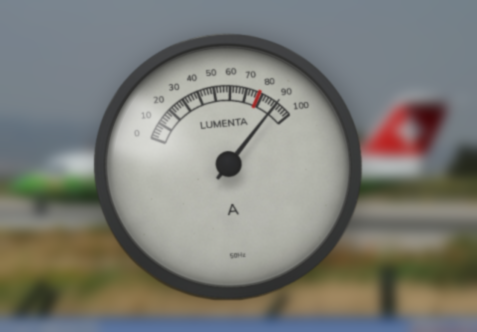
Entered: {"value": 90, "unit": "A"}
